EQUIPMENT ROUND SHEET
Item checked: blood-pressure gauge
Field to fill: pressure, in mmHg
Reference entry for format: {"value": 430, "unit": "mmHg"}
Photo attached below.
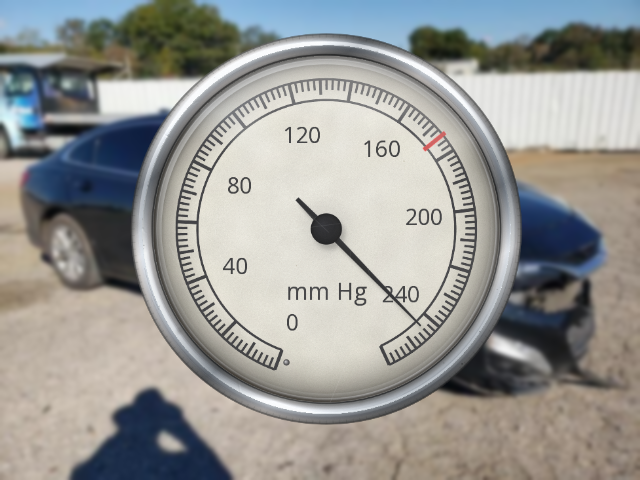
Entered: {"value": 244, "unit": "mmHg"}
